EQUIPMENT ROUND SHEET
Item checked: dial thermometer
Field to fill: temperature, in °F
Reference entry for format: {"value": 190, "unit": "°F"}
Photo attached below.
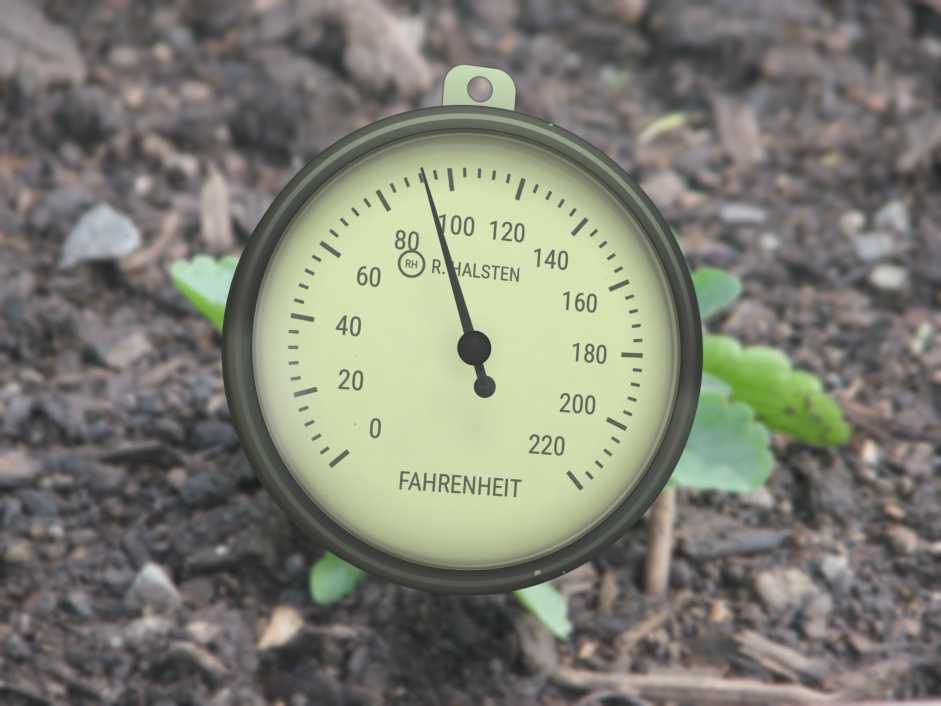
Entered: {"value": 92, "unit": "°F"}
